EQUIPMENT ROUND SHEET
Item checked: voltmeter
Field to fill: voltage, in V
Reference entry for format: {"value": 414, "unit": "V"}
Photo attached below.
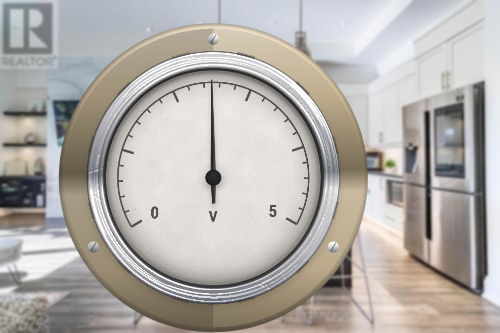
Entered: {"value": 2.5, "unit": "V"}
